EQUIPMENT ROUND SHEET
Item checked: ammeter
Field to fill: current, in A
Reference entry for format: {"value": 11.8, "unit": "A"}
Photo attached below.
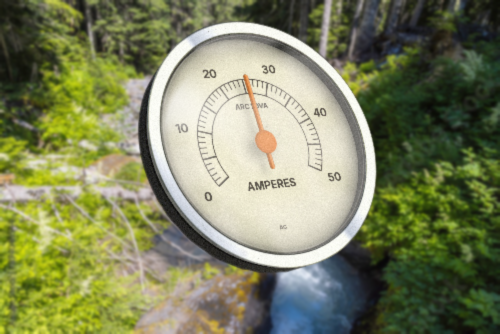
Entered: {"value": 25, "unit": "A"}
